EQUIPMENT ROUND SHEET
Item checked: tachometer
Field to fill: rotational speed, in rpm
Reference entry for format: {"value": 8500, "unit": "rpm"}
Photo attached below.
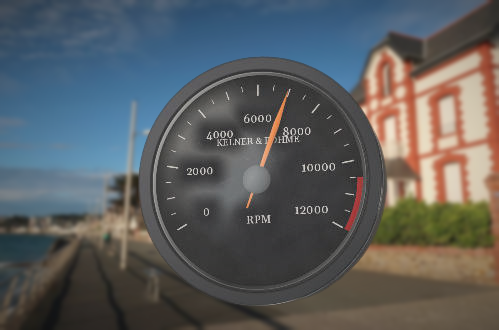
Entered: {"value": 7000, "unit": "rpm"}
